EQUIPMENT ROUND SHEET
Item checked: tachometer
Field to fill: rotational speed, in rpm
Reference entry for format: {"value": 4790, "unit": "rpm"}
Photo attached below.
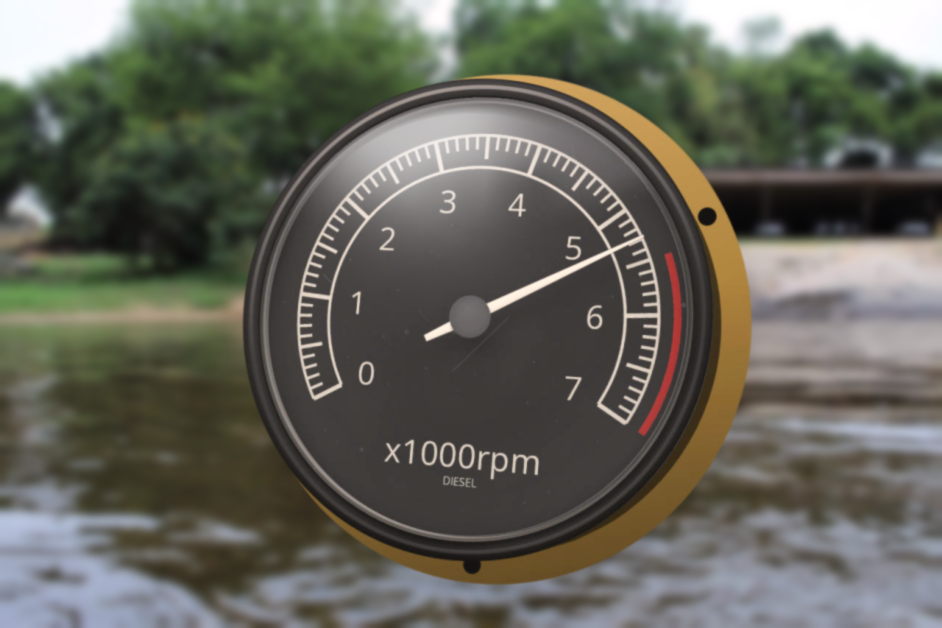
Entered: {"value": 5300, "unit": "rpm"}
